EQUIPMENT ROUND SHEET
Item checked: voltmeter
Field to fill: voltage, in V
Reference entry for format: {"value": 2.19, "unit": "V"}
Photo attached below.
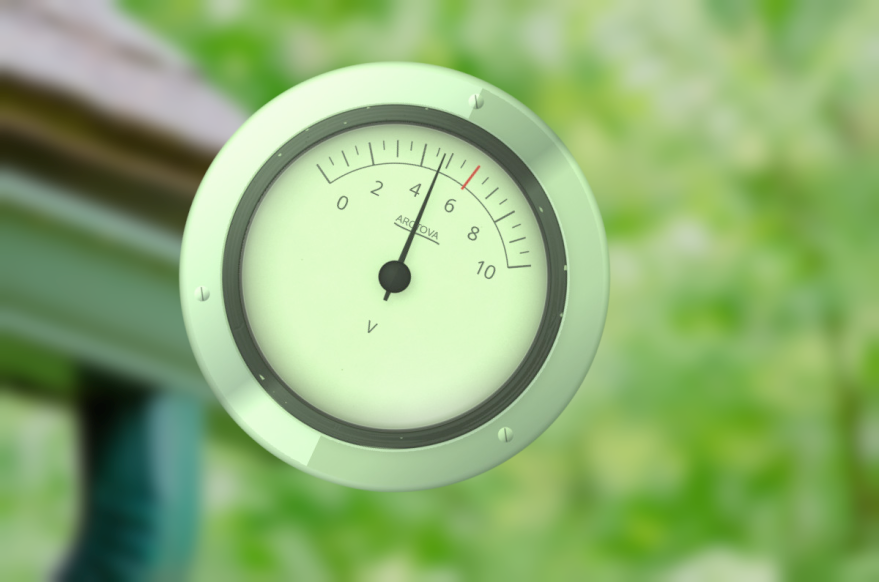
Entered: {"value": 4.75, "unit": "V"}
